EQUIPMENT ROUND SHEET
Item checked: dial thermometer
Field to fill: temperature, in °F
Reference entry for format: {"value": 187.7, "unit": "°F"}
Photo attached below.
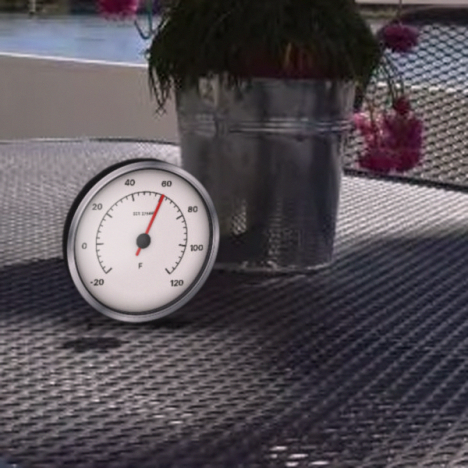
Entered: {"value": 60, "unit": "°F"}
